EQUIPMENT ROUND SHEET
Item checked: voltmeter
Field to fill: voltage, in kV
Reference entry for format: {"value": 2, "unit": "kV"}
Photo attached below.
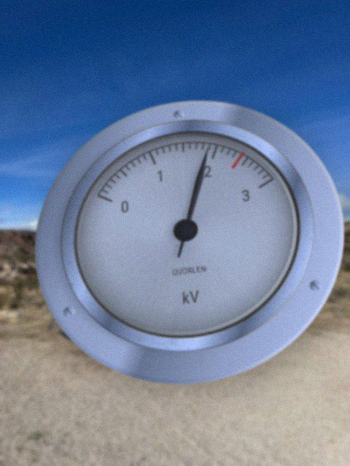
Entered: {"value": 1.9, "unit": "kV"}
